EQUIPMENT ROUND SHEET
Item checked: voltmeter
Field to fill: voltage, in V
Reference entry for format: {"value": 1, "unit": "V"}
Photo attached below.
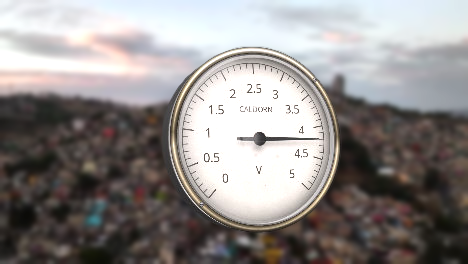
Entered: {"value": 4.2, "unit": "V"}
